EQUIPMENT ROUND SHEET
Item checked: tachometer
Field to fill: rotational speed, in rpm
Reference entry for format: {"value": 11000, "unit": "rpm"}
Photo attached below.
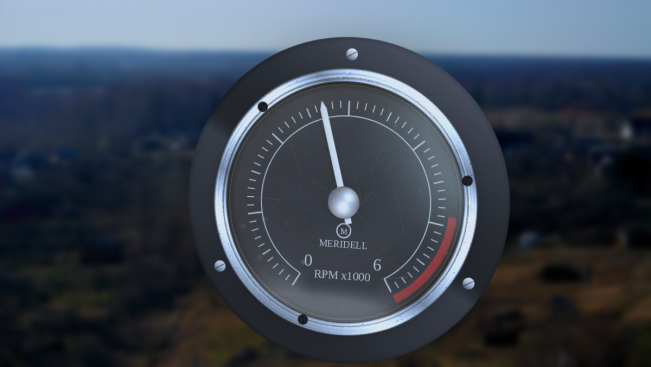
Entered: {"value": 2700, "unit": "rpm"}
